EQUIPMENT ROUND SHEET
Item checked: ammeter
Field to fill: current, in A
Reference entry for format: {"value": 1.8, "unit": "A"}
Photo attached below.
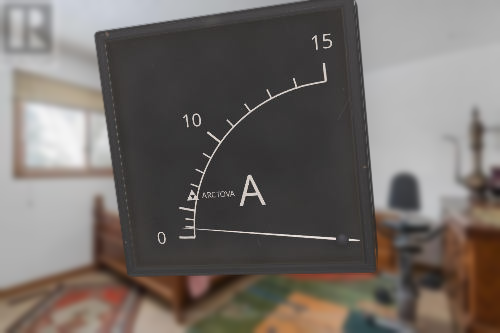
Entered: {"value": 3, "unit": "A"}
